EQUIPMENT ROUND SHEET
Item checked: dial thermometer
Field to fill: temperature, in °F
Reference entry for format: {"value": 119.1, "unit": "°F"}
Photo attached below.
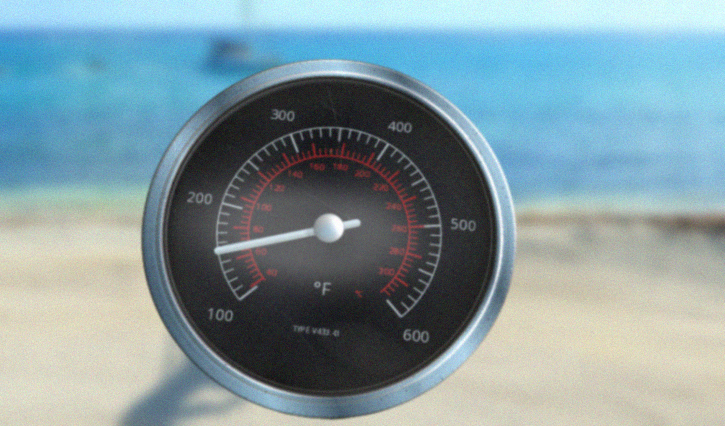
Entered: {"value": 150, "unit": "°F"}
